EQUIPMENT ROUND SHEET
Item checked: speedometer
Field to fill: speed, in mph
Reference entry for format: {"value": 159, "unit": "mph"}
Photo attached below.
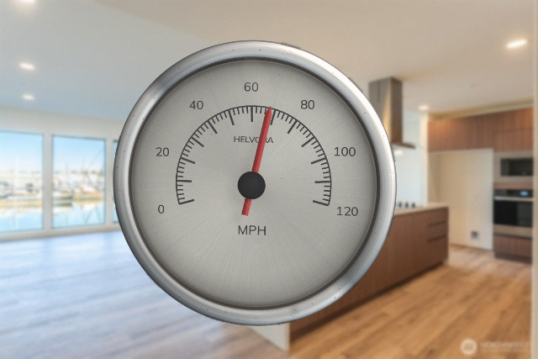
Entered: {"value": 68, "unit": "mph"}
